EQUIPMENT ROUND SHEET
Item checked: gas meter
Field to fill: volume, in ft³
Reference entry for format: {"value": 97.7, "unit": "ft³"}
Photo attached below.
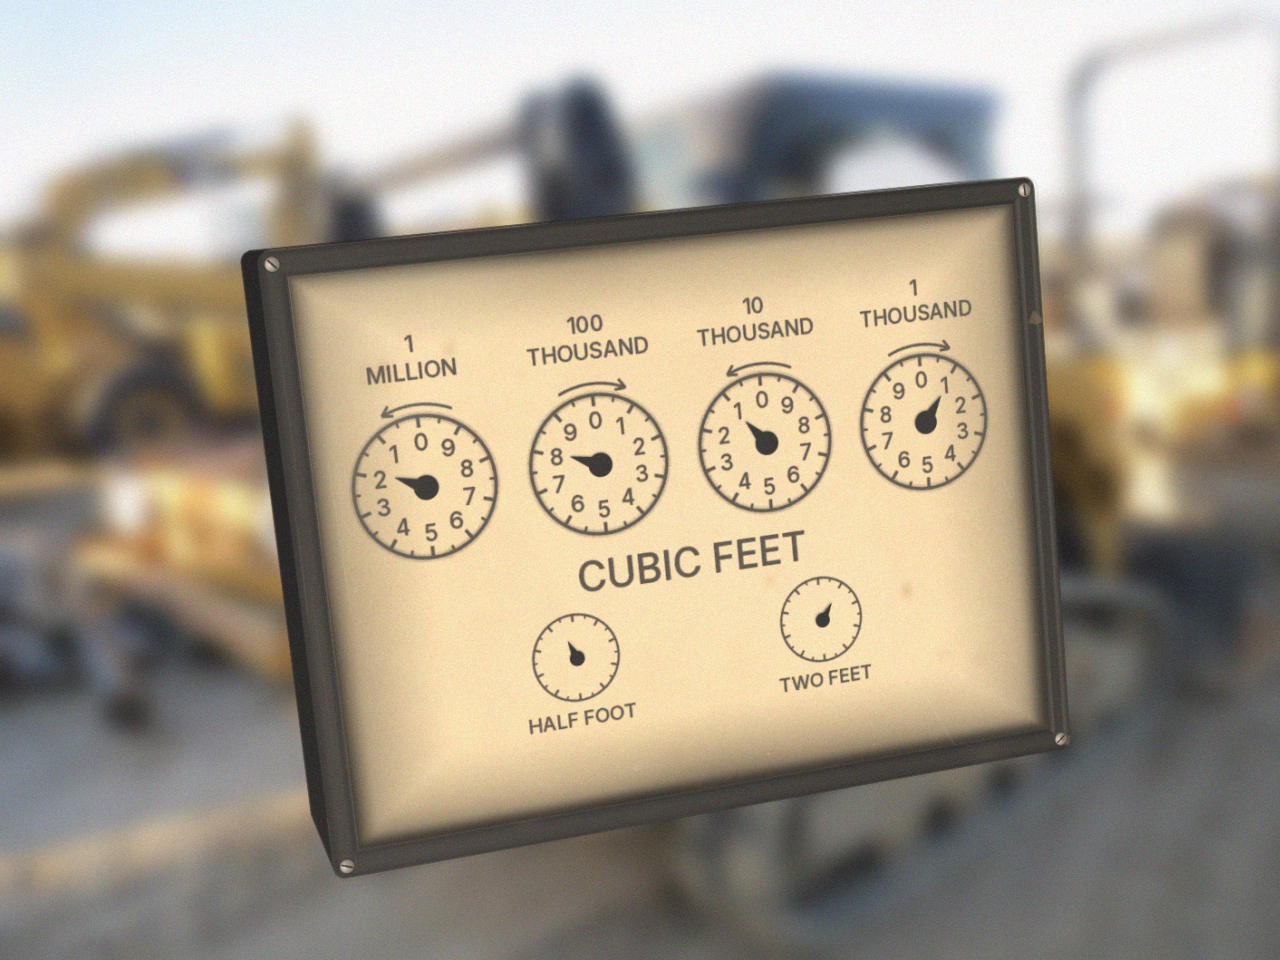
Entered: {"value": 181100, "unit": "ft³"}
